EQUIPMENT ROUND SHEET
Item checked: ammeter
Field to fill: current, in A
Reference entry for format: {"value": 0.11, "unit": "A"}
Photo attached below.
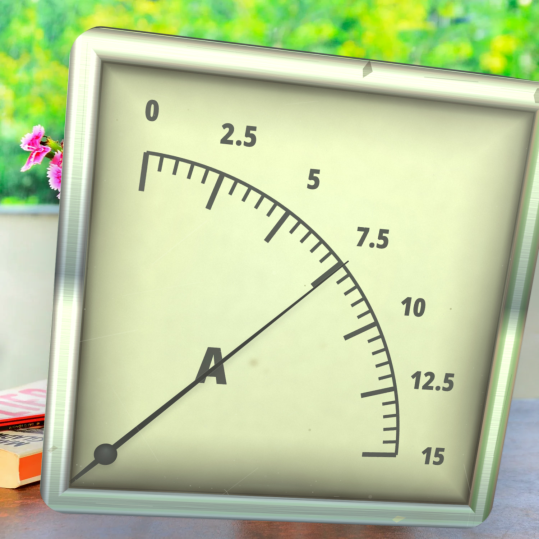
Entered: {"value": 7.5, "unit": "A"}
